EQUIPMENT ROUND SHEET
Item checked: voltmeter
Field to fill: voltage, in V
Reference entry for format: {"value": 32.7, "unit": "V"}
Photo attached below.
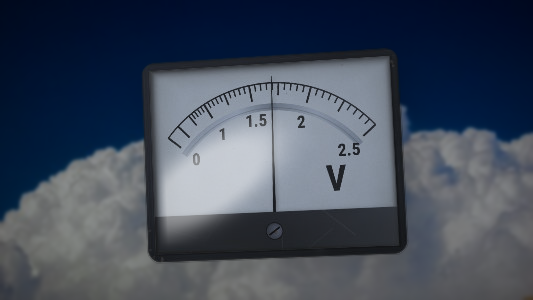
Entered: {"value": 1.7, "unit": "V"}
